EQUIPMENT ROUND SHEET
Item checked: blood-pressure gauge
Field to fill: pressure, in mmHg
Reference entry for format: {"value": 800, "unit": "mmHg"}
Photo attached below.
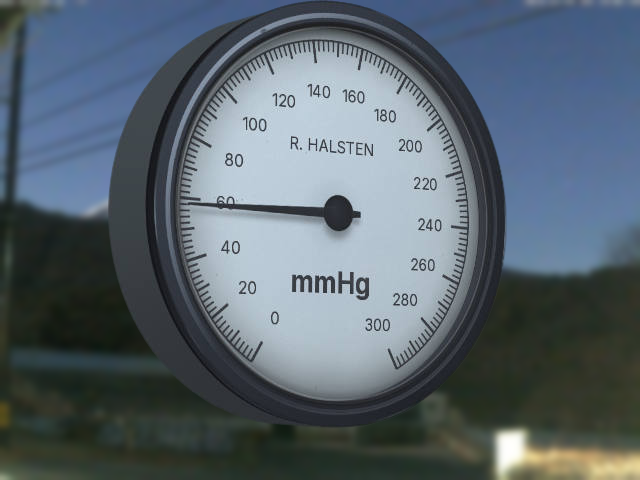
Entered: {"value": 58, "unit": "mmHg"}
